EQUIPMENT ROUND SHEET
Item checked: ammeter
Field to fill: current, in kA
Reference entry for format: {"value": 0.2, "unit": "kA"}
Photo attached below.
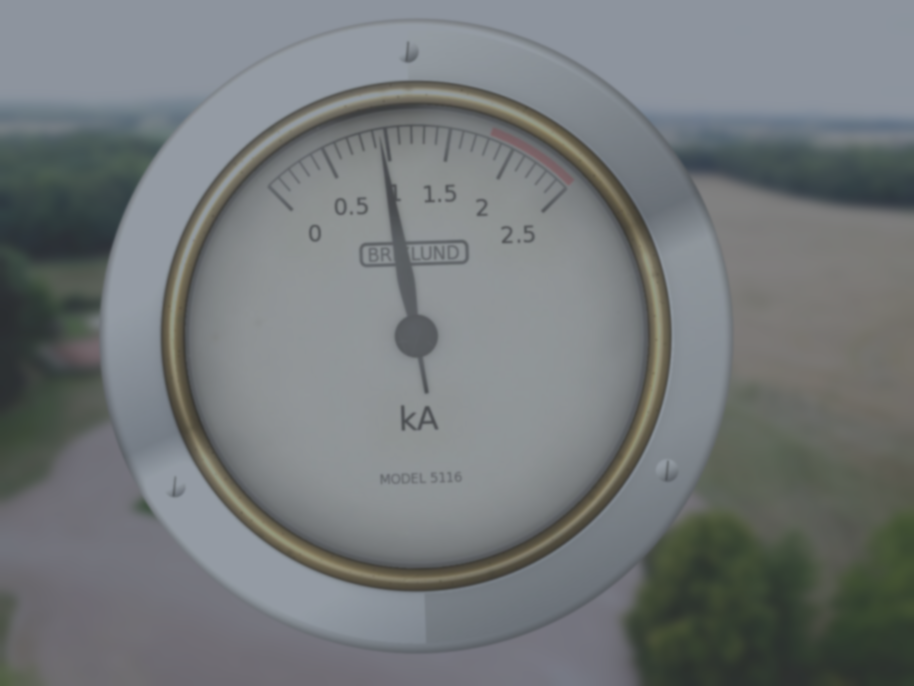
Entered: {"value": 0.95, "unit": "kA"}
